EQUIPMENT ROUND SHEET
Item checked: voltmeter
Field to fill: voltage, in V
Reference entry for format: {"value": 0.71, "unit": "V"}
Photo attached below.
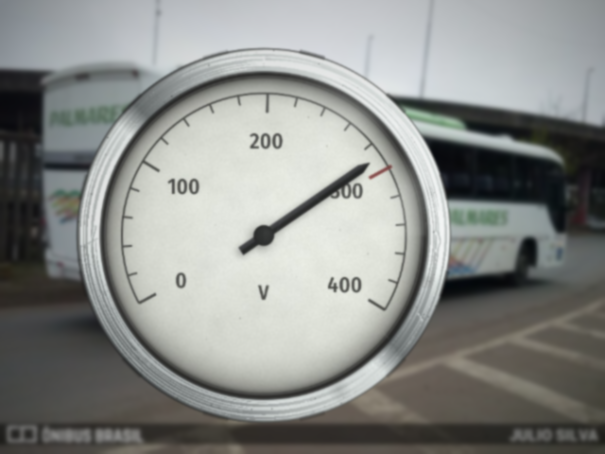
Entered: {"value": 290, "unit": "V"}
